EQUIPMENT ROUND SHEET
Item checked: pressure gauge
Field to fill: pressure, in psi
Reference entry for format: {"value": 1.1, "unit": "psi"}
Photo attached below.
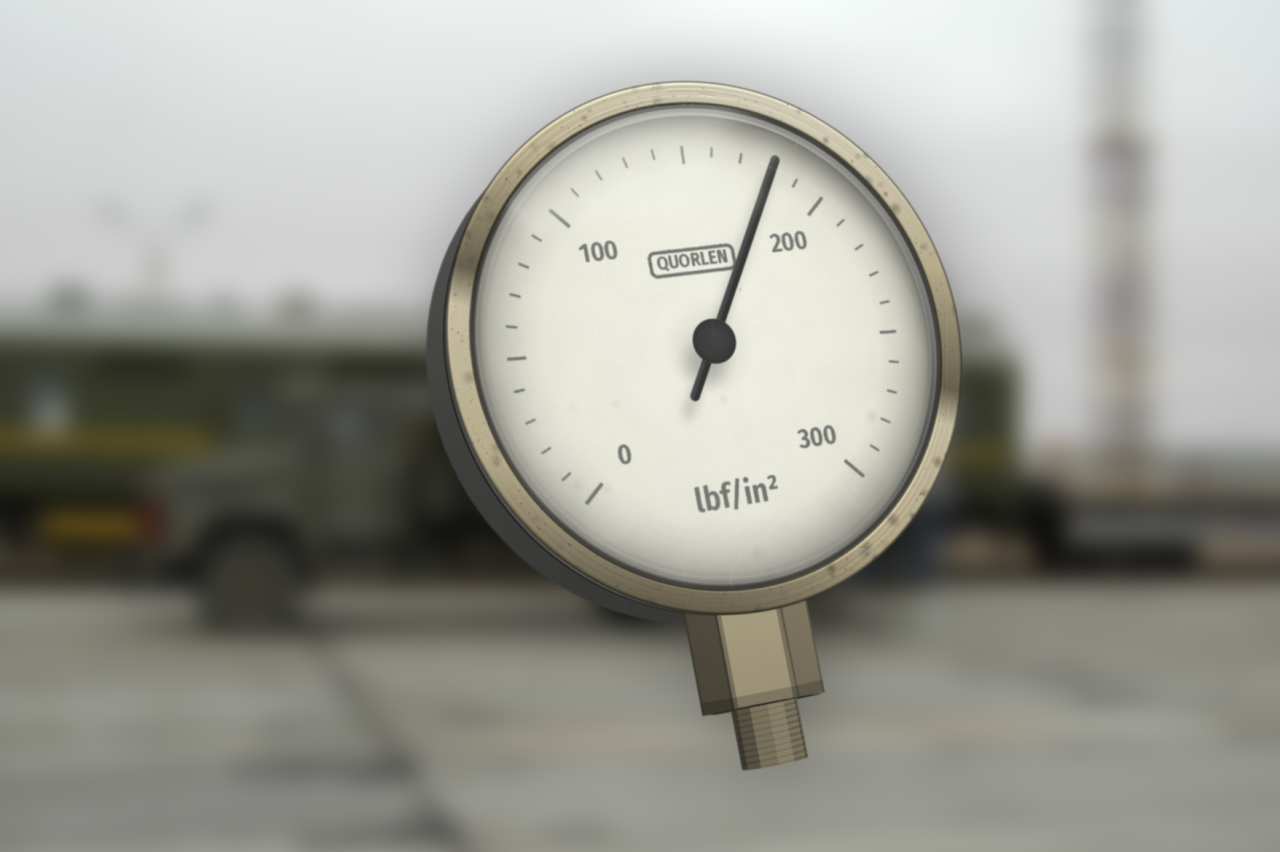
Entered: {"value": 180, "unit": "psi"}
